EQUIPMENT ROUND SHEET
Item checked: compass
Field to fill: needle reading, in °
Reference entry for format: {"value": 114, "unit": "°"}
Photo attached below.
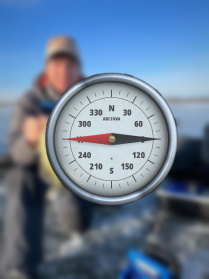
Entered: {"value": 270, "unit": "°"}
